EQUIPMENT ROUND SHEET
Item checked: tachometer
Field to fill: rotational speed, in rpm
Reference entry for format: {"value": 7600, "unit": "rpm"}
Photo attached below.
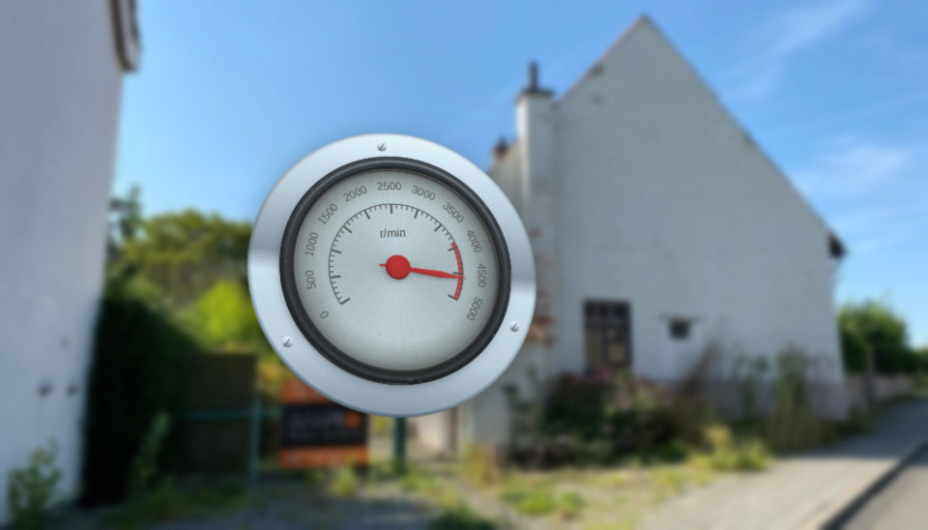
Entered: {"value": 4600, "unit": "rpm"}
